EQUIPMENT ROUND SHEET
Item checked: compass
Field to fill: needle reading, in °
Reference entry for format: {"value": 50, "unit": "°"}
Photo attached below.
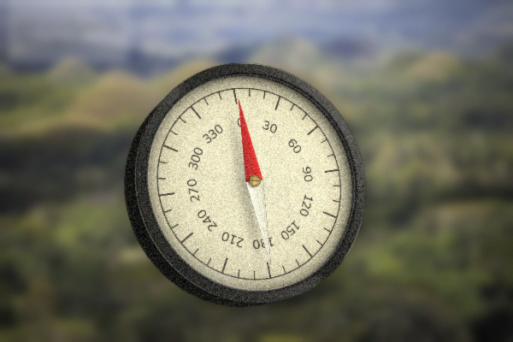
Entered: {"value": 0, "unit": "°"}
